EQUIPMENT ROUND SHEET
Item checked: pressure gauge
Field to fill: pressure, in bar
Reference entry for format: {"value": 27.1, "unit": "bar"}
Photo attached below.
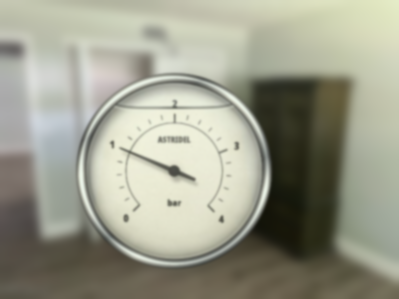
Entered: {"value": 1, "unit": "bar"}
